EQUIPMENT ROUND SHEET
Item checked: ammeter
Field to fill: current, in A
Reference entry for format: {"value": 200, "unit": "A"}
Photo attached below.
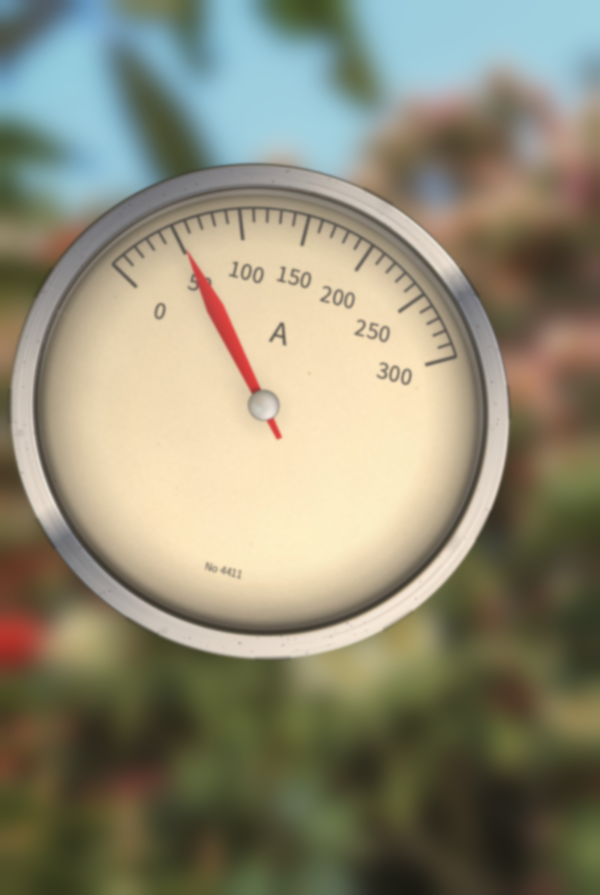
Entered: {"value": 50, "unit": "A"}
